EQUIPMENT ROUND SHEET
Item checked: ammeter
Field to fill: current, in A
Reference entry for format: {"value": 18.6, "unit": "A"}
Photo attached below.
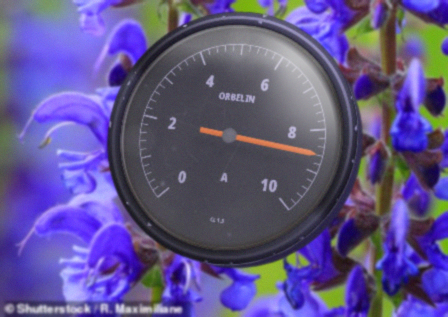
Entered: {"value": 8.6, "unit": "A"}
